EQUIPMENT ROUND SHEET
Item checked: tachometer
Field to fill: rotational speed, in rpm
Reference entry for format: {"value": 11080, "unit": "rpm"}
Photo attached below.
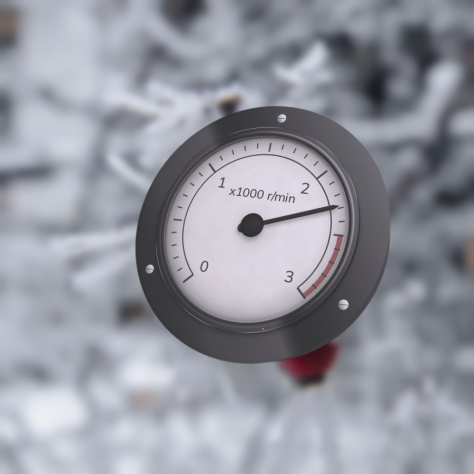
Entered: {"value": 2300, "unit": "rpm"}
